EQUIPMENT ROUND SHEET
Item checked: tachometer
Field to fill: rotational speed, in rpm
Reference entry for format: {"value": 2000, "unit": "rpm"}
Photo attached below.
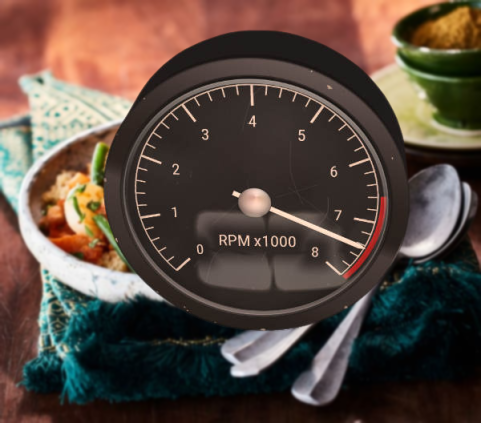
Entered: {"value": 7400, "unit": "rpm"}
